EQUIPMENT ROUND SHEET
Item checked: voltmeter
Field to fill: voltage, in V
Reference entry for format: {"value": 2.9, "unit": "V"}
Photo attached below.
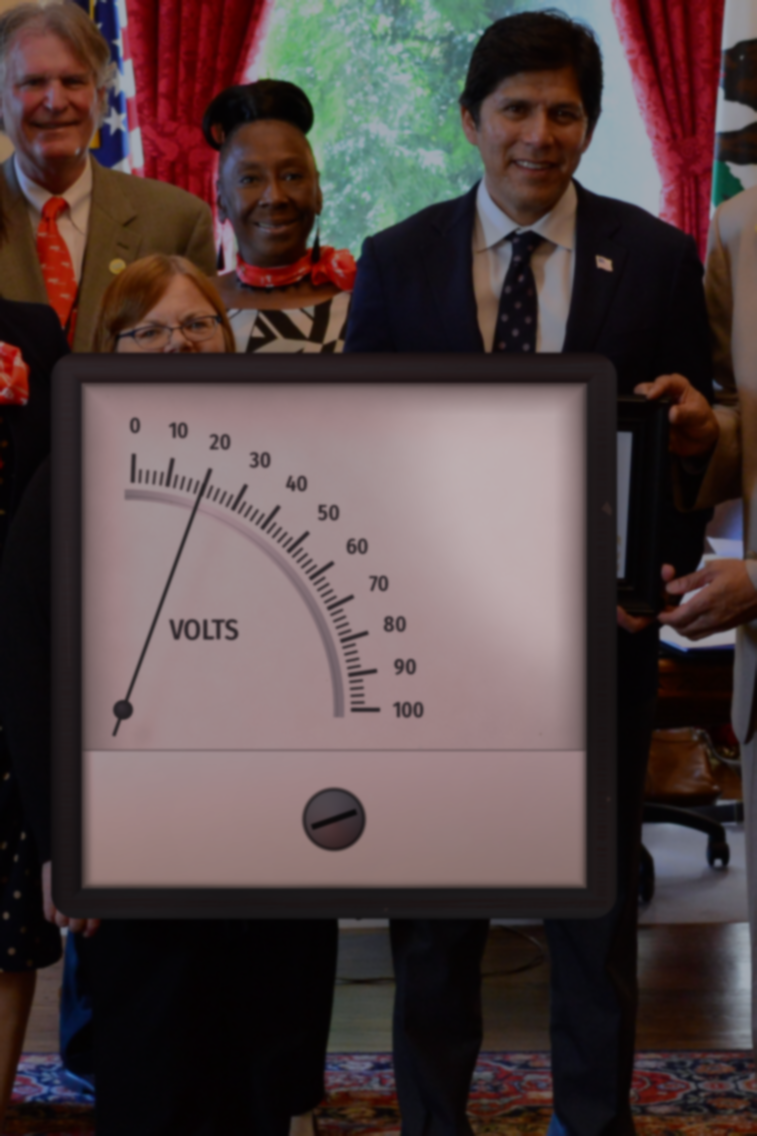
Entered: {"value": 20, "unit": "V"}
